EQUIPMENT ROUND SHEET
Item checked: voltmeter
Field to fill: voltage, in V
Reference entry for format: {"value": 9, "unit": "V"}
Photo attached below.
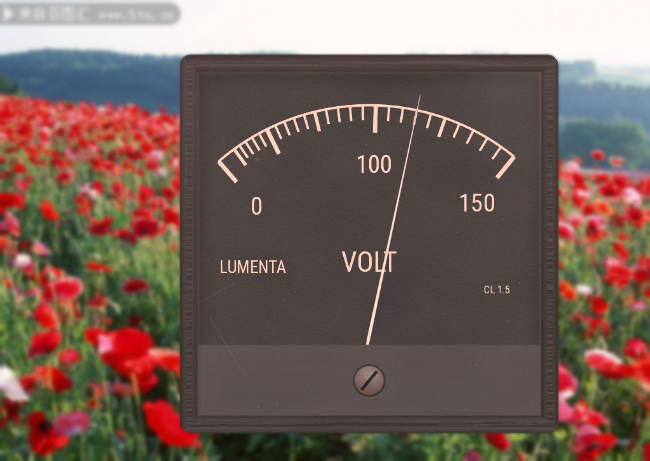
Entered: {"value": 115, "unit": "V"}
